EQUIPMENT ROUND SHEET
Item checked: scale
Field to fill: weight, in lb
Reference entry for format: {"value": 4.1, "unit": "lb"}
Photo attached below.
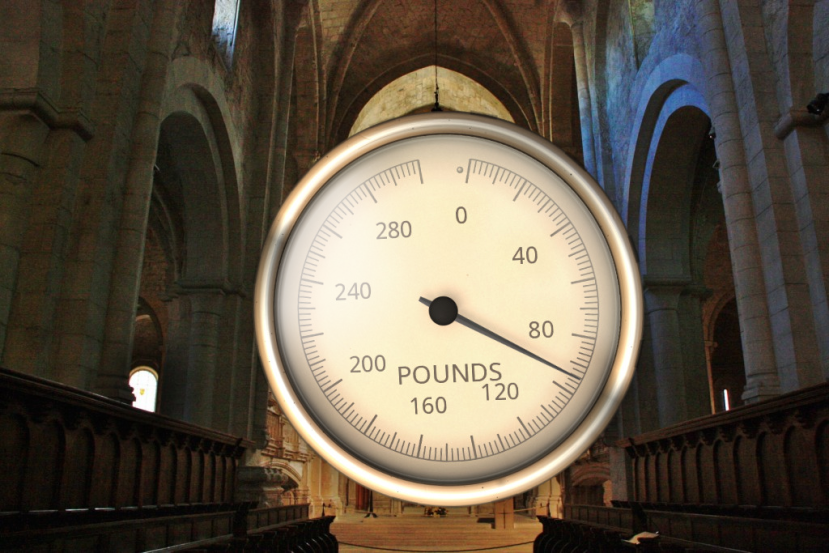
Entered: {"value": 94, "unit": "lb"}
